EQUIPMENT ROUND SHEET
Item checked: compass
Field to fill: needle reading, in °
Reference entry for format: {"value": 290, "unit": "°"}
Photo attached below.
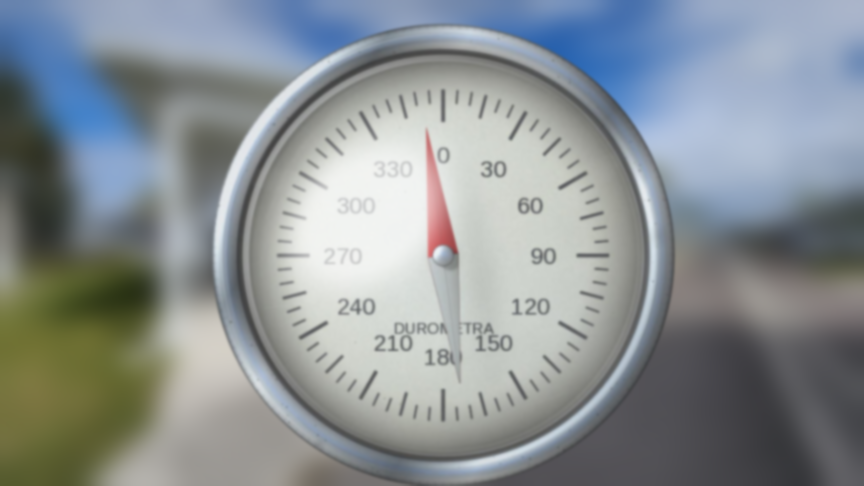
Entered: {"value": 352.5, "unit": "°"}
